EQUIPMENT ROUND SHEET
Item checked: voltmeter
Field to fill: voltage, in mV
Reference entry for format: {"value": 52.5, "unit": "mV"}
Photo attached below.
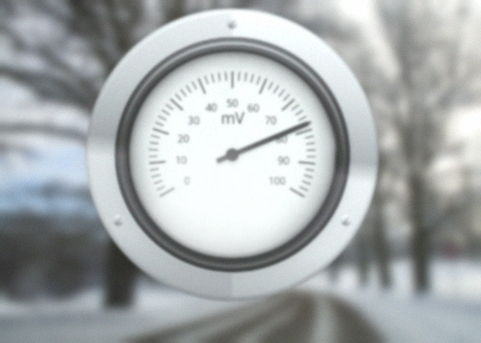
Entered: {"value": 78, "unit": "mV"}
